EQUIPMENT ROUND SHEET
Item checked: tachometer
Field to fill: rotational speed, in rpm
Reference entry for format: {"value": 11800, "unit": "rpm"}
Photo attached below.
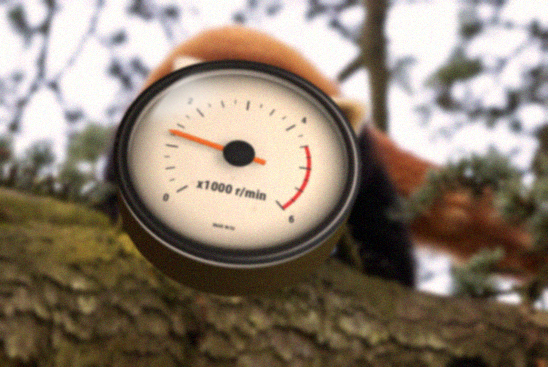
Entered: {"value": 1250, "unit": "rpm"}
